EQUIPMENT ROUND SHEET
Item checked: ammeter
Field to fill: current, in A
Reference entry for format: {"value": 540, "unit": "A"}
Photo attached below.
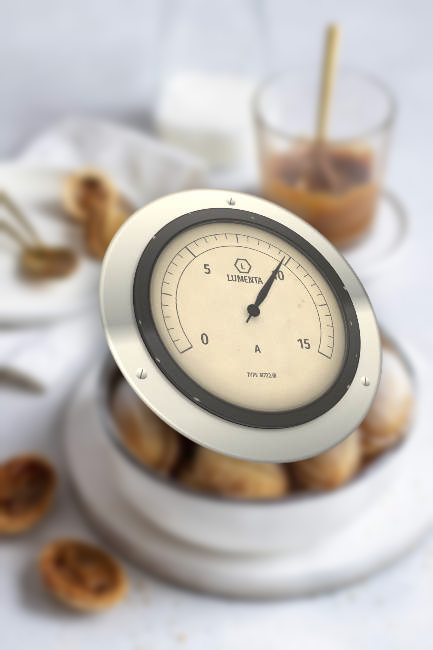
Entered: {"value": 9.75, "unit": "A"}
